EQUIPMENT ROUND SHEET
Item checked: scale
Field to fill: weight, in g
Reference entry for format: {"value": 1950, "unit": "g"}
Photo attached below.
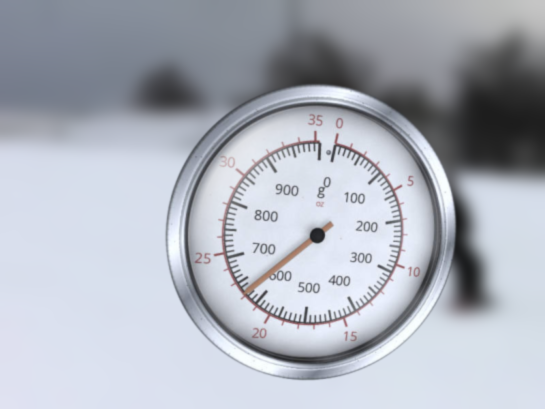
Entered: {"value": 630, "unit": "g"}
